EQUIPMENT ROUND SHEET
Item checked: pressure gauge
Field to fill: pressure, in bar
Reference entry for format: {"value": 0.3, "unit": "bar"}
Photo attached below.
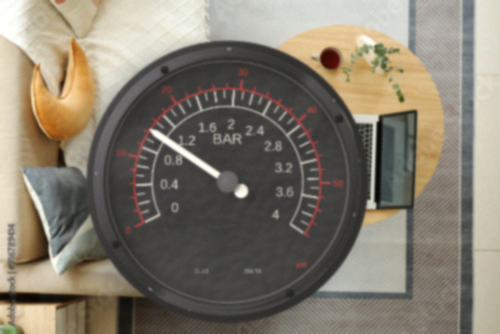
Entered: {"value": 1, "unit": "bar"}
